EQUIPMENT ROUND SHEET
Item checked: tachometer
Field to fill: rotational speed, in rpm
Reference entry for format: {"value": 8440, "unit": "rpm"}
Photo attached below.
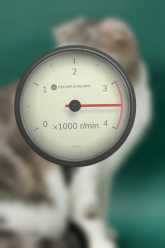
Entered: {"value": 3500, "unit": "rpm"}
